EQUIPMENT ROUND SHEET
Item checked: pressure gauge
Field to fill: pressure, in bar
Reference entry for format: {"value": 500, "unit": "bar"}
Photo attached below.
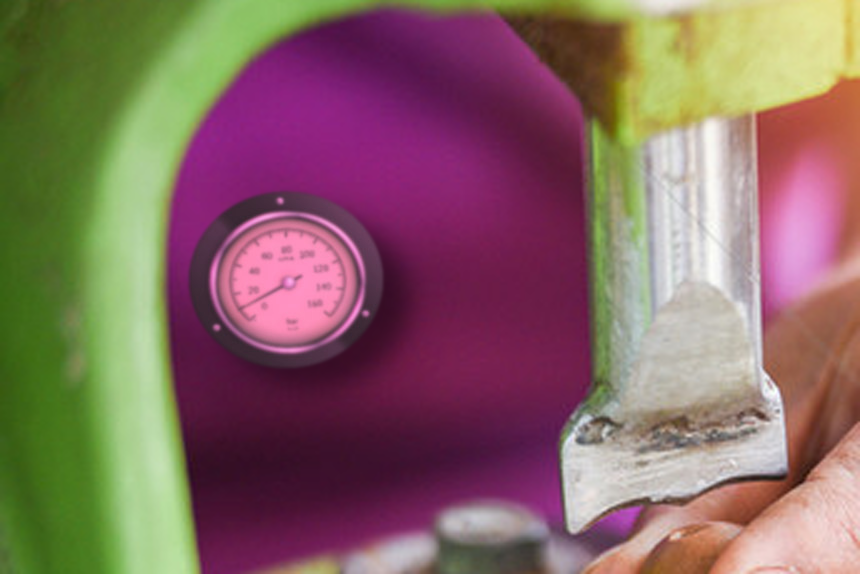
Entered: {"value": 10, "unit": "bar"}
